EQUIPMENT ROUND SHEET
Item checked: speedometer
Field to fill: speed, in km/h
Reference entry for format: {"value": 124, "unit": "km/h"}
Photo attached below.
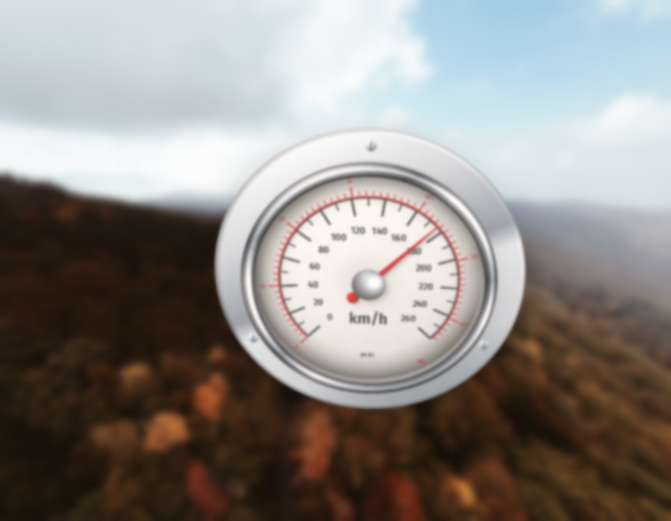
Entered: {"value": 175, "unit": "km/h"}
